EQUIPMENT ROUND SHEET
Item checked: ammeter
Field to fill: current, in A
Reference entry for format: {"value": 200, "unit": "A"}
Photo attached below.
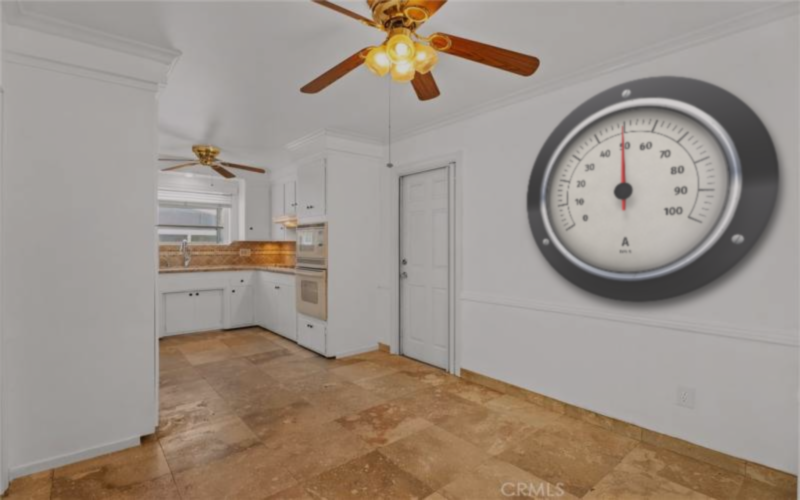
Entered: {"value": 50, "unit": "A"}
